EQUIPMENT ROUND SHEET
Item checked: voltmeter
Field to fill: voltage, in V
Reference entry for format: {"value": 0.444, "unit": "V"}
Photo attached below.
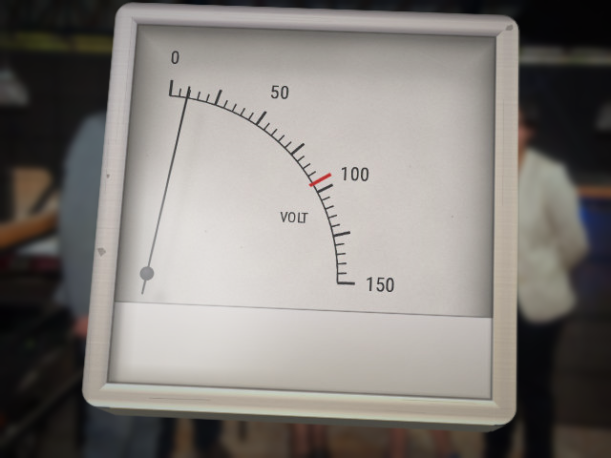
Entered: {"value": 10, "unit": "V"}
